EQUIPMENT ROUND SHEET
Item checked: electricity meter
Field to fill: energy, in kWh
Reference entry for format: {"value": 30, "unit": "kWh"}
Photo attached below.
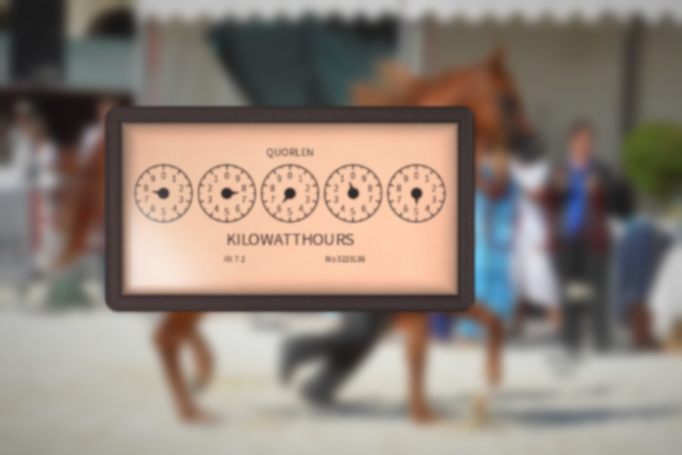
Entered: {"value": 77605, "unit": "kWh"}
